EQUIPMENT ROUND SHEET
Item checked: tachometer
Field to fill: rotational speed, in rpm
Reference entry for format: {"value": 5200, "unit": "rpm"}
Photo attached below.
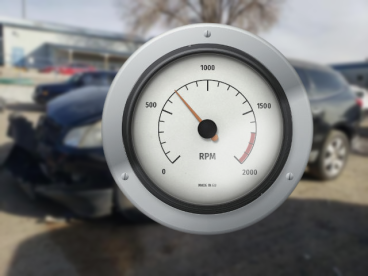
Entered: {"value": 700, "unit": "rpm"}
